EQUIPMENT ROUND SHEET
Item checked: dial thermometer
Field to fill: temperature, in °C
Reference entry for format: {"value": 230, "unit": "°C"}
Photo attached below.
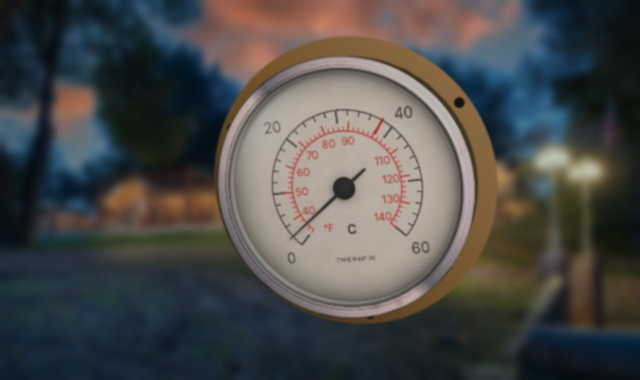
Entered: {"value": 2, "unit": "°C"}
